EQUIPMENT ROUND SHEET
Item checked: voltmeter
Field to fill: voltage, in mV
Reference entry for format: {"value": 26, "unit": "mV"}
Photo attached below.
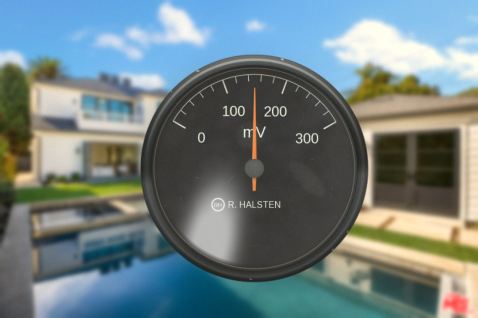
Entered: {"value": 150, "unit": "mV"}
